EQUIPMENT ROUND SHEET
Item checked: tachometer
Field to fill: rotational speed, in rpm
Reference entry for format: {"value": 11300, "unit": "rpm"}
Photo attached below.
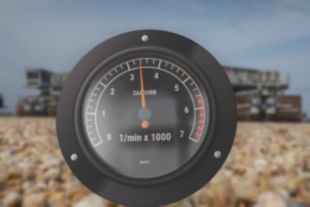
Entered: {"value": 3400, "unit": "rpm"}
